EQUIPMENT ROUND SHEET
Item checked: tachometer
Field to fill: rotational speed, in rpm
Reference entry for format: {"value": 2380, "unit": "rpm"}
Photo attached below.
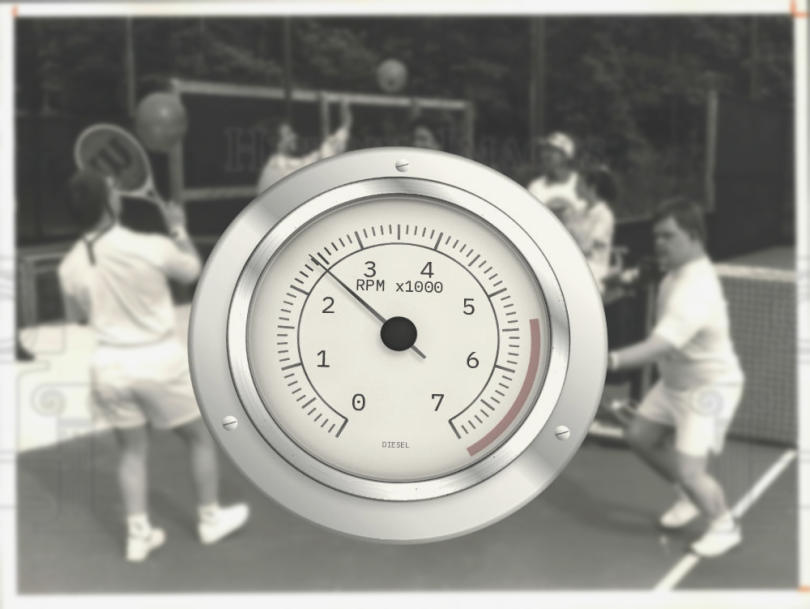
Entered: {"value": 2400, "unit": "rpm"}
